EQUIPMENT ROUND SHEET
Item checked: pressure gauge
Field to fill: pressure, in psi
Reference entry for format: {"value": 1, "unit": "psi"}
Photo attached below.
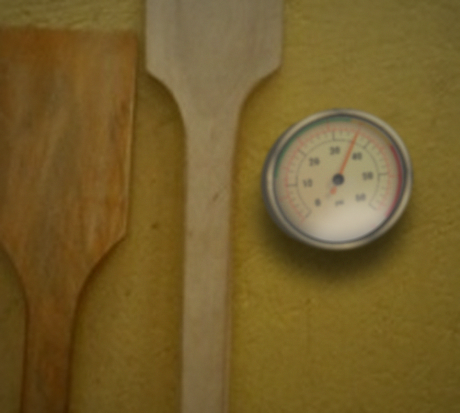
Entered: {"value": 36, "unit": "psi"}
